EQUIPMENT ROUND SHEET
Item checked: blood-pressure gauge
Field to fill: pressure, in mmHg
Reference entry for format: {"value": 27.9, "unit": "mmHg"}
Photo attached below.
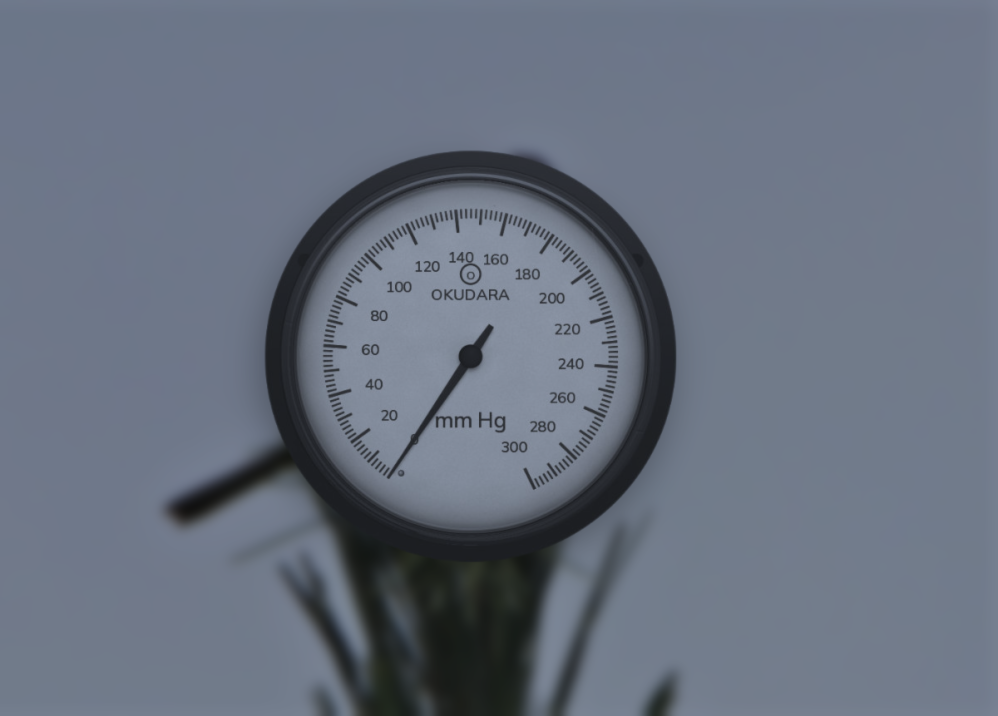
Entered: {"value": 0, "unit": "mmHg"}
